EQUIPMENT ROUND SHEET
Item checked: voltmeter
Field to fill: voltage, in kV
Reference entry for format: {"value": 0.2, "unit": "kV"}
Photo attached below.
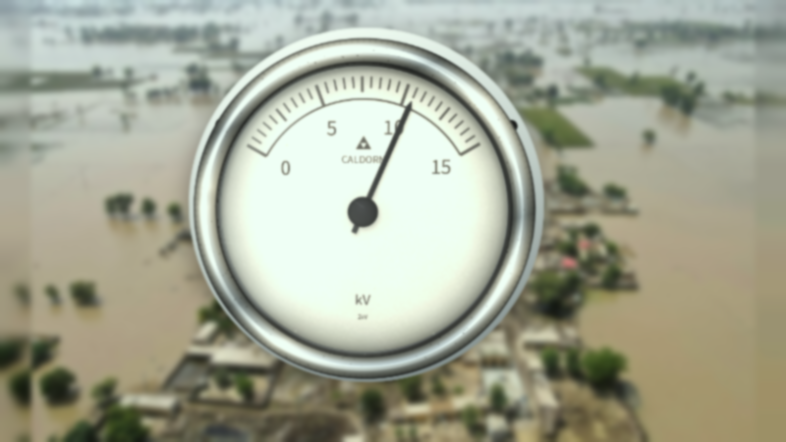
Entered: {"value": 10.5, "unit": "kV"}
